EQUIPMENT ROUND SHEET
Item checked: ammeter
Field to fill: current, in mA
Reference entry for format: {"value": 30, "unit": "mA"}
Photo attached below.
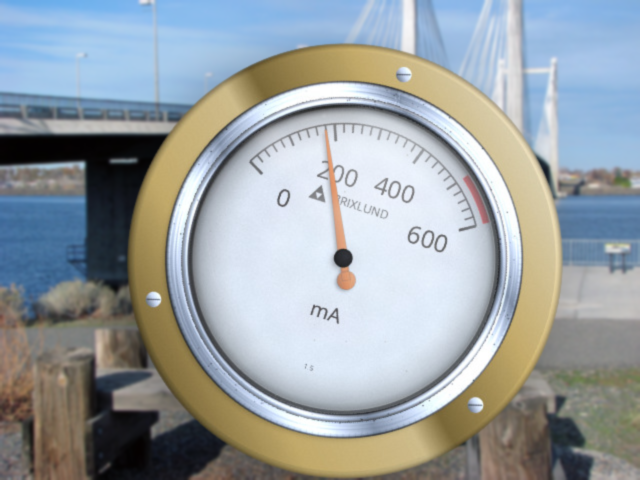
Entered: {"value": 180, "unit": "mA"}
